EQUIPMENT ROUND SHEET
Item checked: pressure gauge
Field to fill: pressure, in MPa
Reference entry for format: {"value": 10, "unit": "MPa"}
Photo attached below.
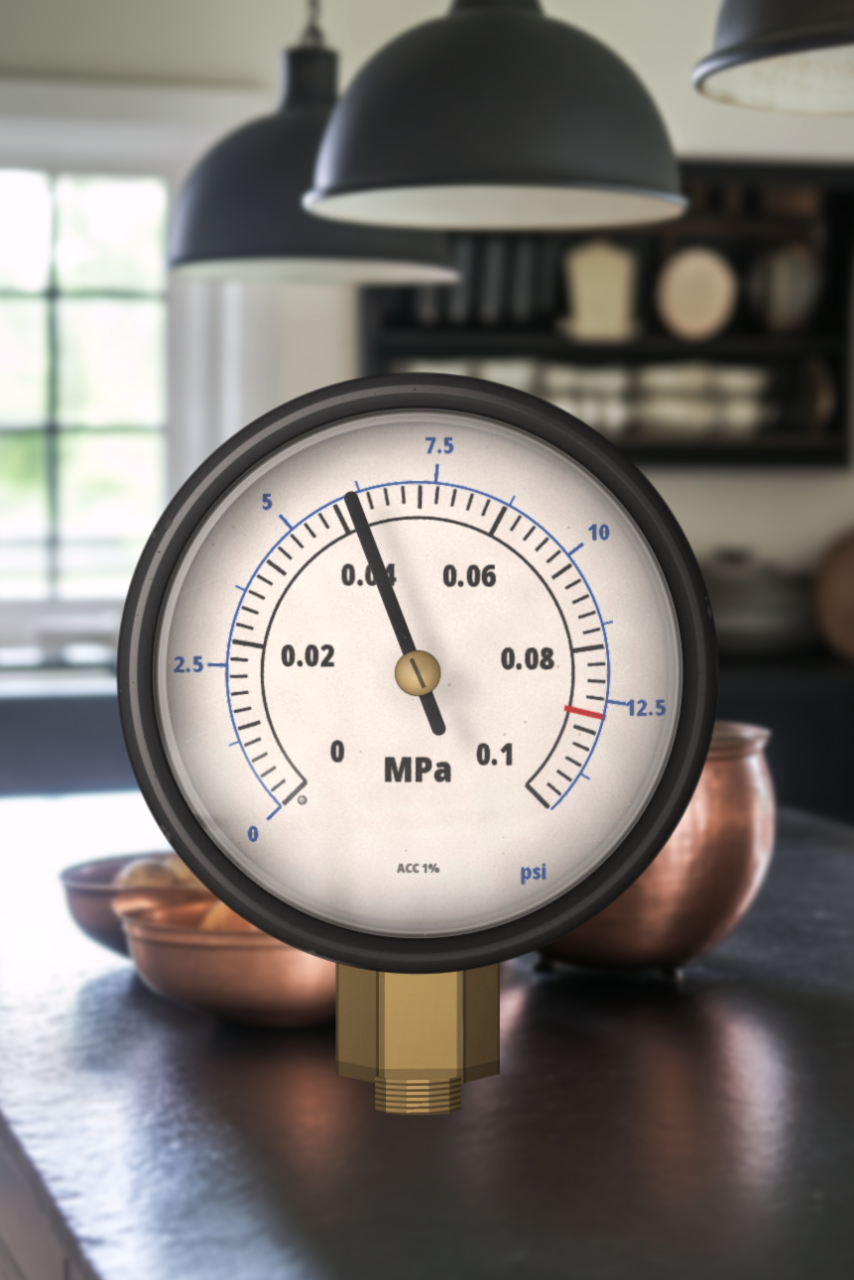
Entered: {"value": 0.042, "unit": "MPa"}
